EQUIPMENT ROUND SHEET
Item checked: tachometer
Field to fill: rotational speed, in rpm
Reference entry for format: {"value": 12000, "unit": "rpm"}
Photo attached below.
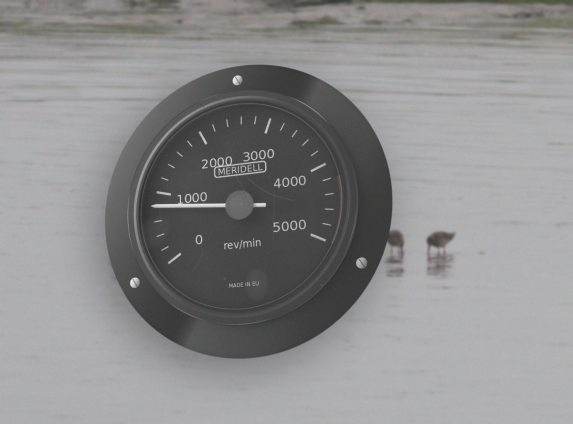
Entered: {"value": 800, "unit": "rpm"}
